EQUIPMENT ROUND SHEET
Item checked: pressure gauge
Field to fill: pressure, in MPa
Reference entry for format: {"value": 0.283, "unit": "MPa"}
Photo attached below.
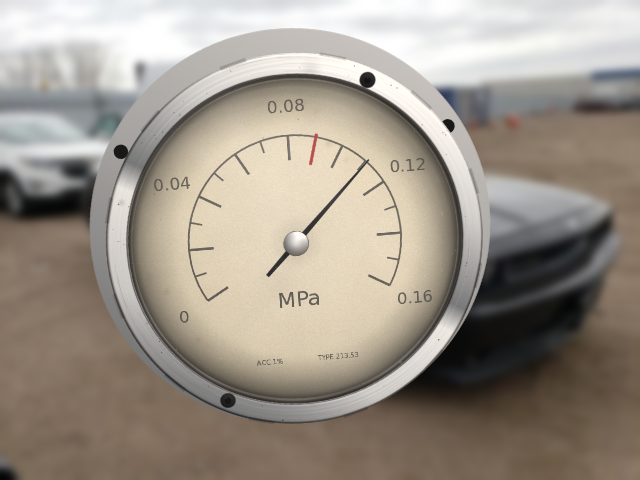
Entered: {"value": 0.11, "unit": "MPa"}
